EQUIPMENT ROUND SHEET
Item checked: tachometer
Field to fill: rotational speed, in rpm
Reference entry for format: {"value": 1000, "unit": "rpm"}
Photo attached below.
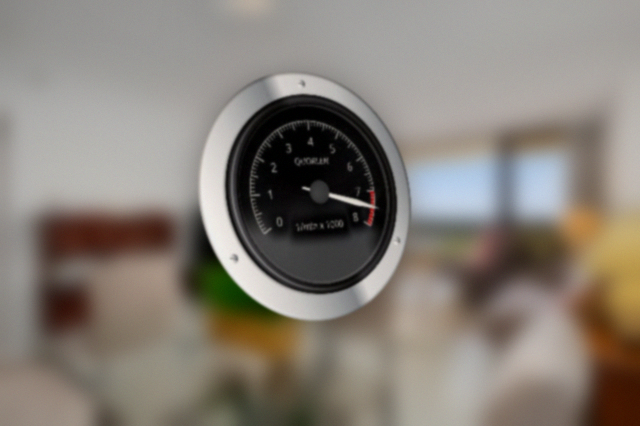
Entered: {"value": 7500, "unit": "rpm"}
